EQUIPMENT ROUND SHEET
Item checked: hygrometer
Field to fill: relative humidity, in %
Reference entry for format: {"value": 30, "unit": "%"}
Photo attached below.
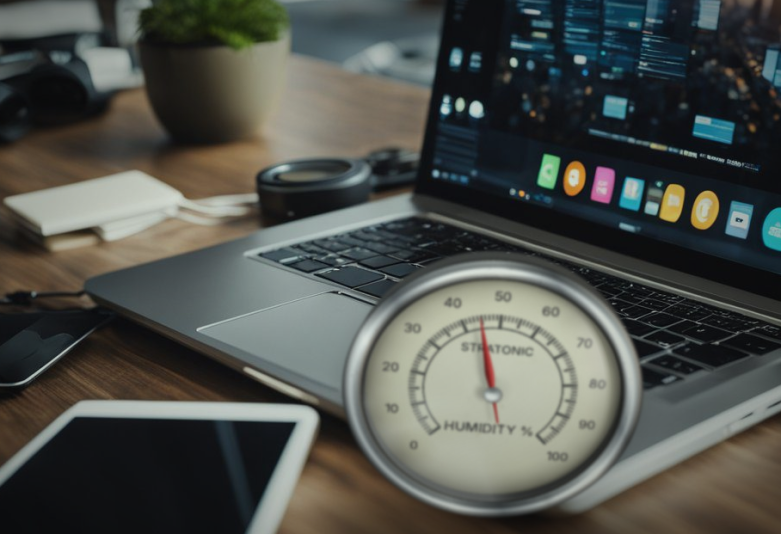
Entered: {"value": 45, "unit": "%"}
